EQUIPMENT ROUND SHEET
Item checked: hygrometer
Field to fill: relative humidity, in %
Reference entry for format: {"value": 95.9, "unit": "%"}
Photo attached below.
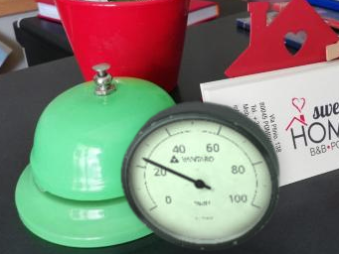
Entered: {"value": 25, "unit": "%"}
